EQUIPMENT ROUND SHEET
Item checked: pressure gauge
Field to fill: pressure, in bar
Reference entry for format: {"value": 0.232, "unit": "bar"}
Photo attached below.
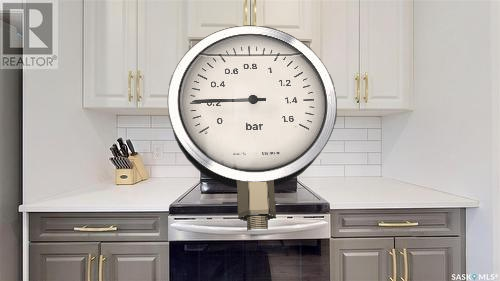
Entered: {"value": 0.2, "unit": "bar"}
